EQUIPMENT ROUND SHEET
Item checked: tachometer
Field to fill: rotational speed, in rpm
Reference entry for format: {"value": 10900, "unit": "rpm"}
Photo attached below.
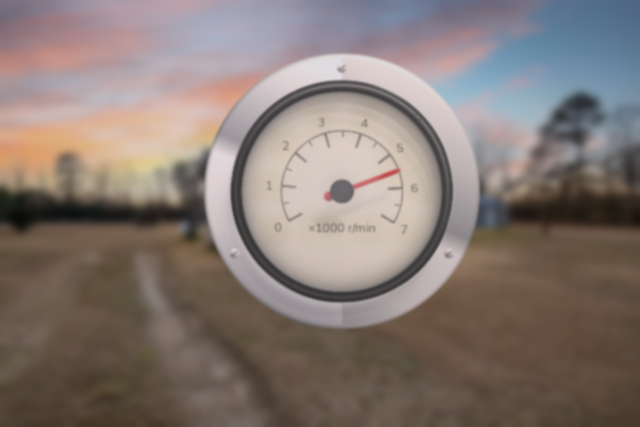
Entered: {"value": 5500, "unit": "rpm"}
